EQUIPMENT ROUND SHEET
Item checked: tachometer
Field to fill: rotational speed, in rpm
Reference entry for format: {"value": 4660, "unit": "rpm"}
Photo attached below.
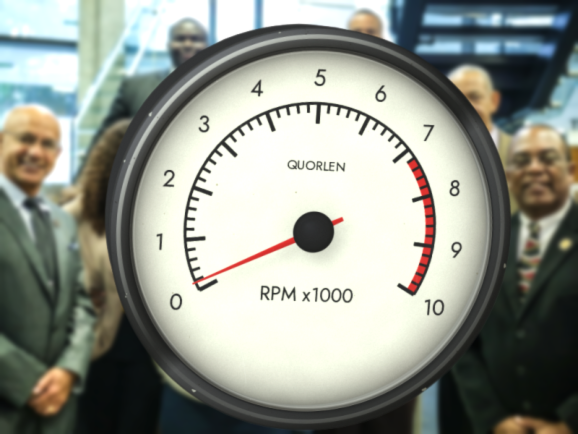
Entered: {"value": 200, "unit": "rpm"}
